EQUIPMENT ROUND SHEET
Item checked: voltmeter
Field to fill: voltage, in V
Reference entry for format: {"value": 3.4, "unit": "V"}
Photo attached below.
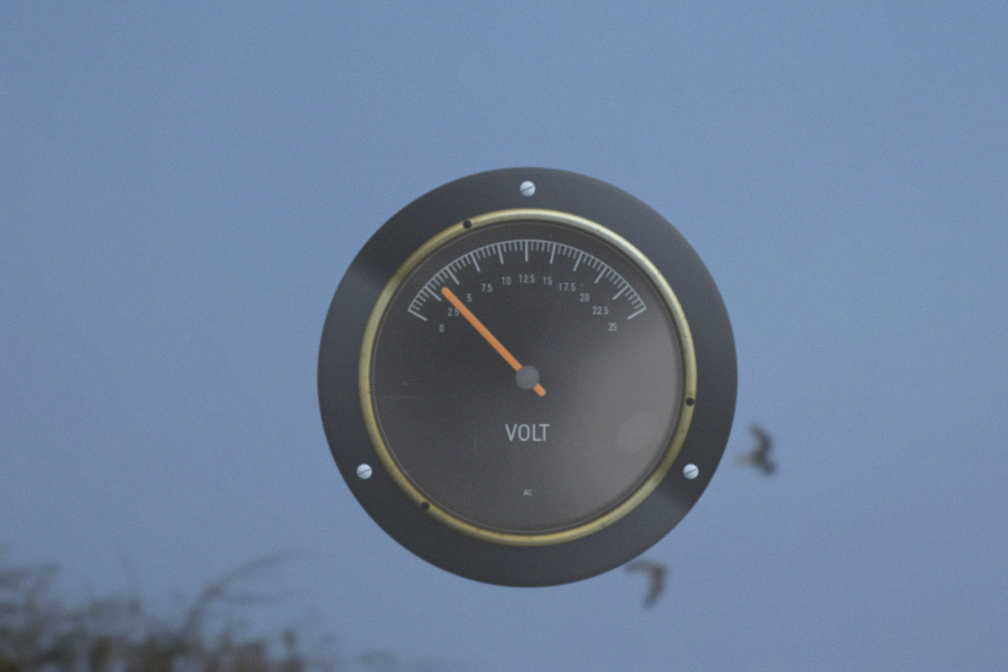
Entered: {"value": 3.5, "unit": "V"}
